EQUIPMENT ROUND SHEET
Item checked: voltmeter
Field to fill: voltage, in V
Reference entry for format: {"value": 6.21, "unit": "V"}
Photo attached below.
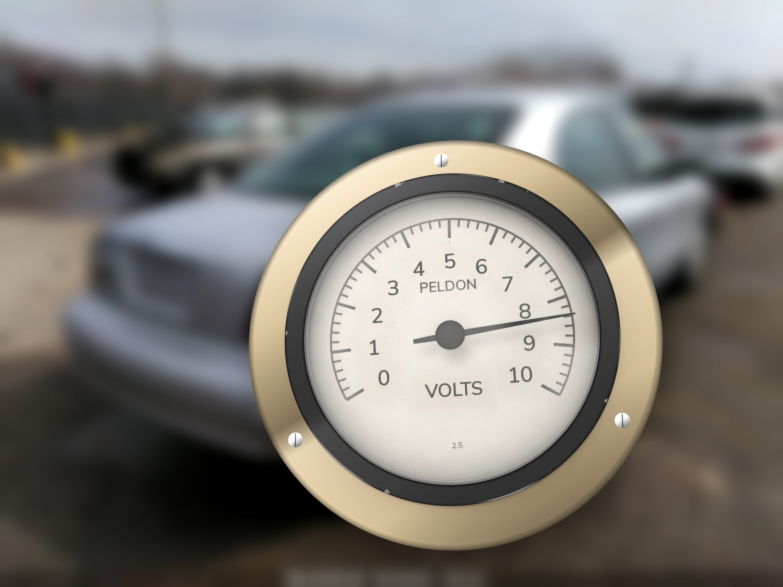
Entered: {"value": 8.4, "unit": "V"}
